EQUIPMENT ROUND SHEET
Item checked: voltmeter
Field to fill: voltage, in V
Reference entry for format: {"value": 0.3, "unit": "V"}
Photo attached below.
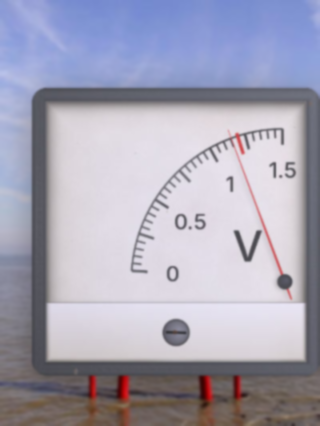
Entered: {"value": 1.15, "unit": "V"}
